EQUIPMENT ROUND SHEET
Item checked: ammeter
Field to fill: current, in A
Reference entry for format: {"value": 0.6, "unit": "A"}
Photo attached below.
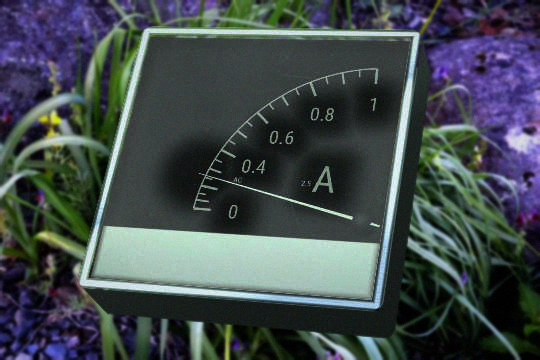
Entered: {"value": 0.25, "unit": "A"}
